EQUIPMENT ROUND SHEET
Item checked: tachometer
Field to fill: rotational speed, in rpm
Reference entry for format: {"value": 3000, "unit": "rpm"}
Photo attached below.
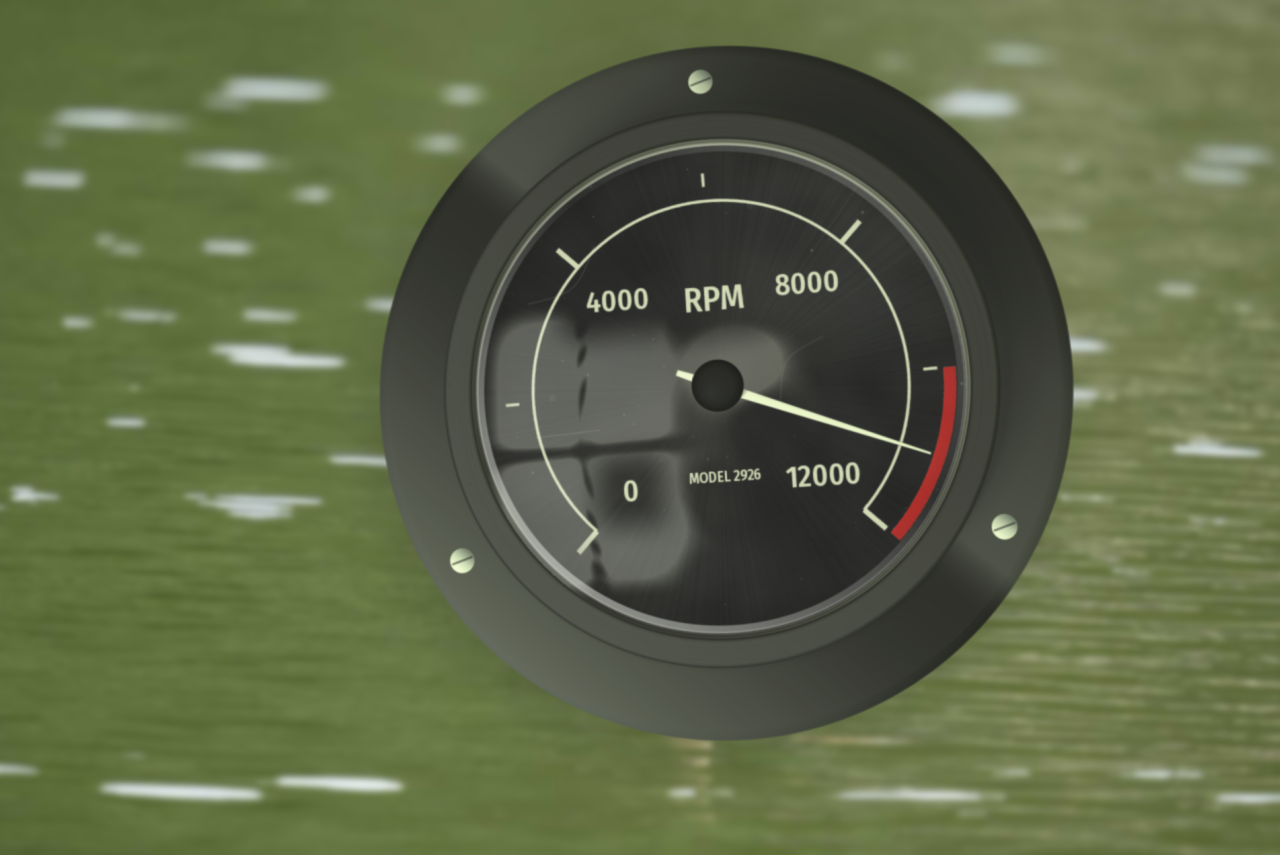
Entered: {"value": 11000, "unit": "rpm"}
